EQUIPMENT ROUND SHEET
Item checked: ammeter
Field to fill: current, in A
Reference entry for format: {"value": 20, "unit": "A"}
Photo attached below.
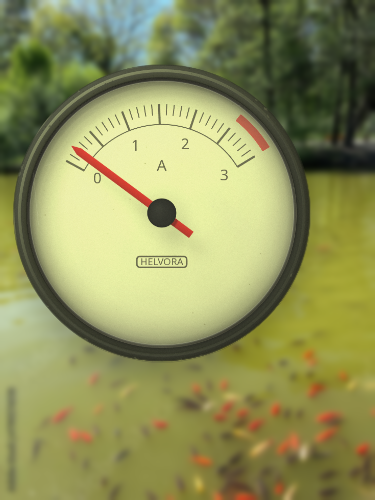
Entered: {"value": 0.2, "unit": "A"}
